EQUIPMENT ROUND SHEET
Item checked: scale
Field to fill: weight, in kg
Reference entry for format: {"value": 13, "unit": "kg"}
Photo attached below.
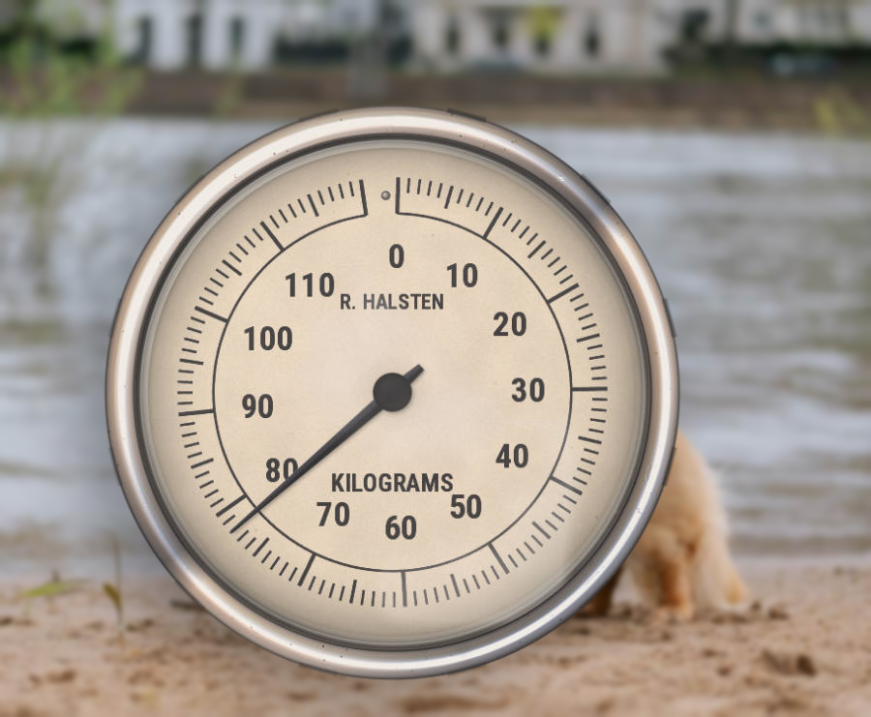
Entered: {"value": 78, "unit": "kg"}
